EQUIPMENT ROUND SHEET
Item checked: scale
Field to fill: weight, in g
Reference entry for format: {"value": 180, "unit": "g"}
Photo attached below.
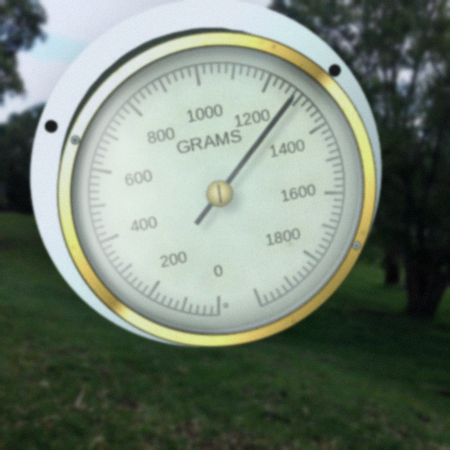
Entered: {"value": 1280, "unit": "g"}
